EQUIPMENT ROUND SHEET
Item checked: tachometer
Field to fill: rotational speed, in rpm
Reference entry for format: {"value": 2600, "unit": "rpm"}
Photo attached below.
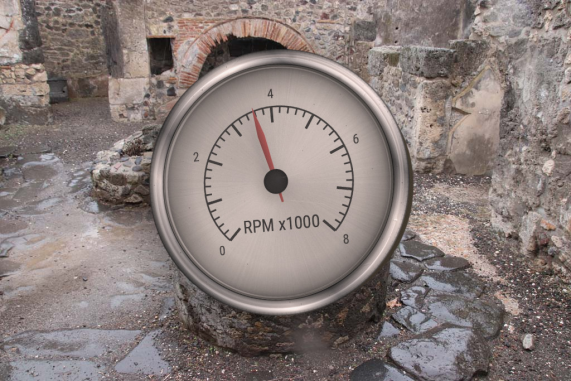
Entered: {"value": 3600, "unit": "rpm"}
